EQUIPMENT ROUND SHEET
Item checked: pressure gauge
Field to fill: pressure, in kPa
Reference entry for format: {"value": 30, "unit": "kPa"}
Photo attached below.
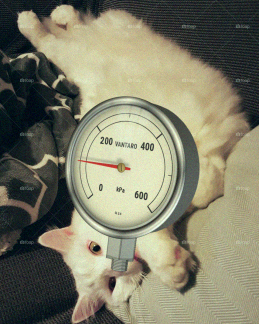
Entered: {"value": 100, "unit": "kPa"}
